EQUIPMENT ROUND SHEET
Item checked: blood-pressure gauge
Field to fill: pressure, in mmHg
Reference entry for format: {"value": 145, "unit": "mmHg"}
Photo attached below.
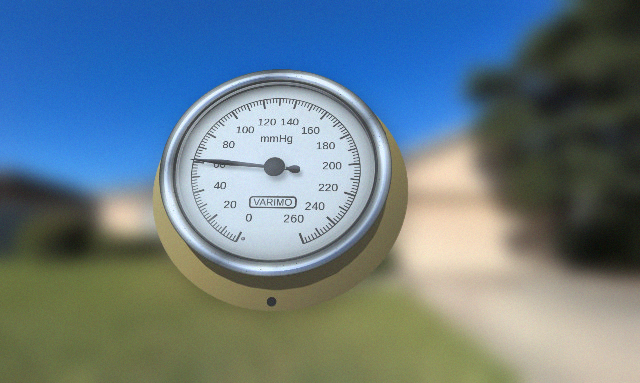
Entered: {"value": 60, "unit": "mmHg"}
